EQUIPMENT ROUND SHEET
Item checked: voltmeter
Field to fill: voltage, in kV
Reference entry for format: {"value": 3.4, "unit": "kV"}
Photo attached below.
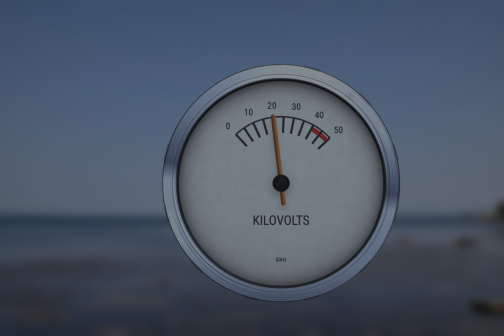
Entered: {"value": 20, "unit": "kV"}
